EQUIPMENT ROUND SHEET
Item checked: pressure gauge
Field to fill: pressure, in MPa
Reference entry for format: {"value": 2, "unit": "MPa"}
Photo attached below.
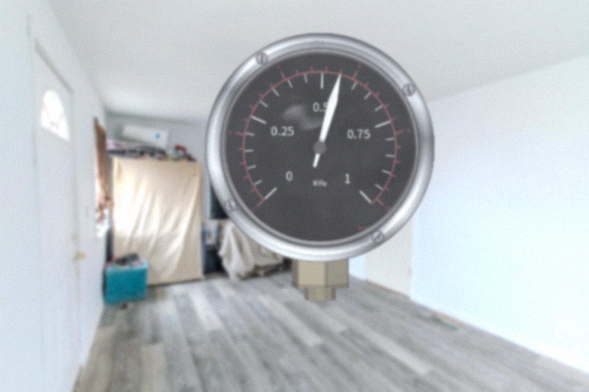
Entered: {"value": 0.55, "unit": "MPa"}
